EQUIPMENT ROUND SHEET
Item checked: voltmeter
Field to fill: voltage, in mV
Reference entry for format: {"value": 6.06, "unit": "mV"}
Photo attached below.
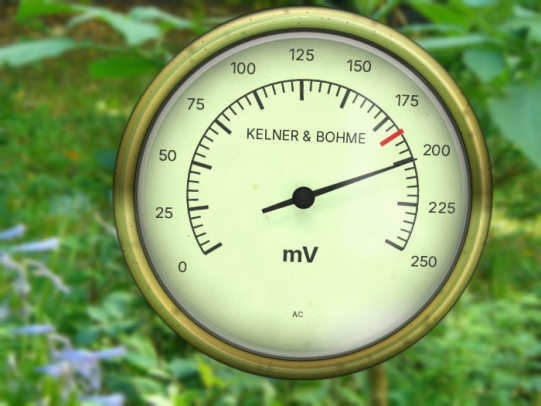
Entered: {"value": 200, "unit": "mV"}
